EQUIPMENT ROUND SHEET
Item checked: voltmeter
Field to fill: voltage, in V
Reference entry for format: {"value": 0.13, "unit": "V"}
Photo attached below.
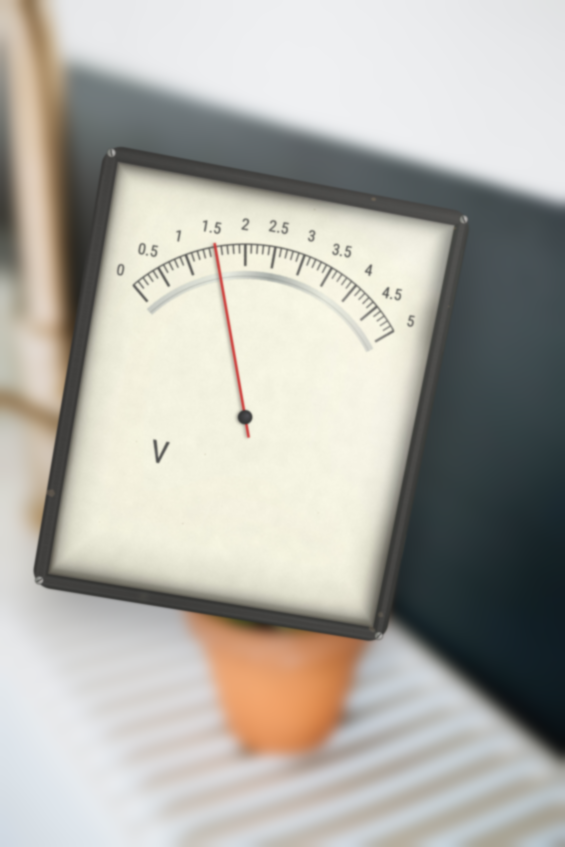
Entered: {"value": 1.5, "unit": "V"}
